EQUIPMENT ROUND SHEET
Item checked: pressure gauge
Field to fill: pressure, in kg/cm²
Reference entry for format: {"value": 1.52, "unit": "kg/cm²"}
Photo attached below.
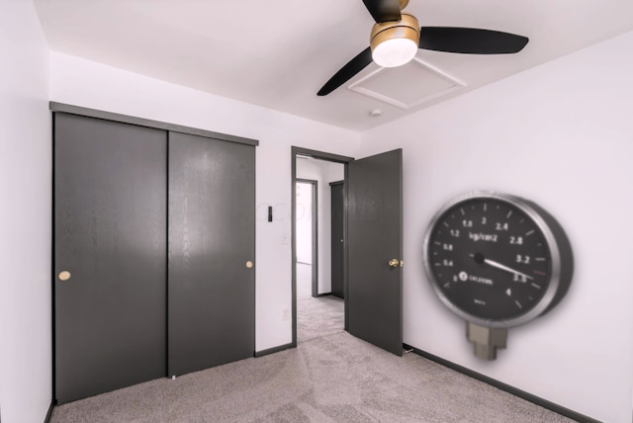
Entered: {"value": 3.5, "unit": "kg/cm²"}
